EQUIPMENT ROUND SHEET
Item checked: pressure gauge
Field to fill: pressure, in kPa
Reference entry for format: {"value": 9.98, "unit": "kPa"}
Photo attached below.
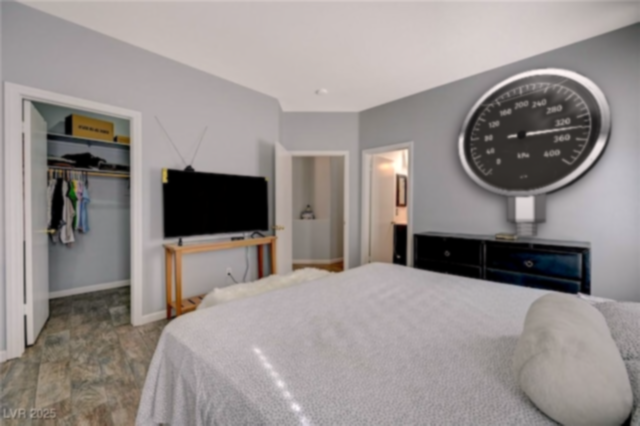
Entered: {"value": 340, "unit": "kPa"}
